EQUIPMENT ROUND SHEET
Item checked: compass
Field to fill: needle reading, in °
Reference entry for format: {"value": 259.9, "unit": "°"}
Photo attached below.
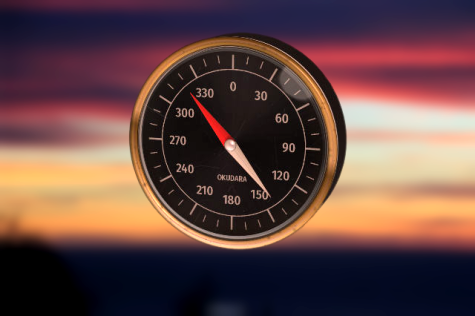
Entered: {"value": 320, "unit": "°"}
